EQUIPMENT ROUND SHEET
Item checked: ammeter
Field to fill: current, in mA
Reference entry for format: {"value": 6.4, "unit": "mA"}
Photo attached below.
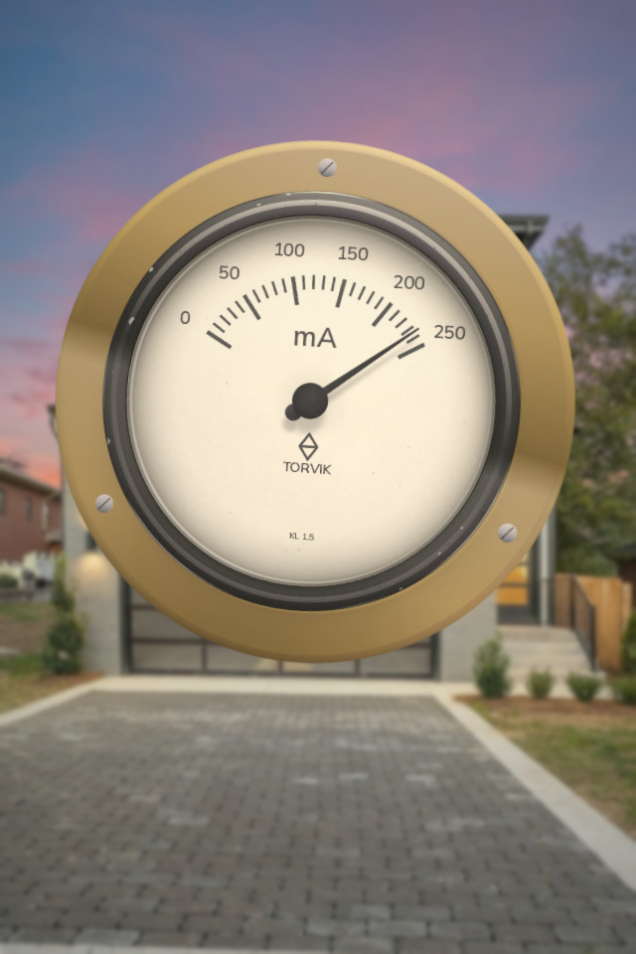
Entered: {"value": 235, "unit": "mA"}
